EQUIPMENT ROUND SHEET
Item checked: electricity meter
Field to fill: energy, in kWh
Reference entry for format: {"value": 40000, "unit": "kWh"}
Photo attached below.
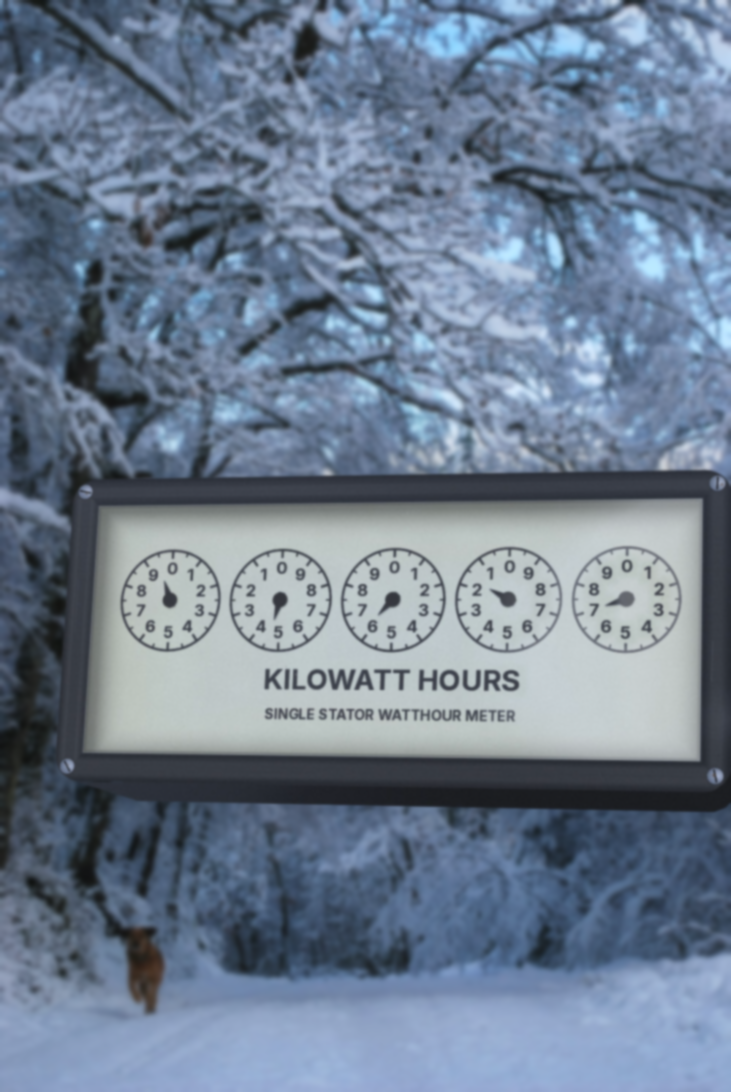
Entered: {"value": 94617, "unit": "kWh"}
